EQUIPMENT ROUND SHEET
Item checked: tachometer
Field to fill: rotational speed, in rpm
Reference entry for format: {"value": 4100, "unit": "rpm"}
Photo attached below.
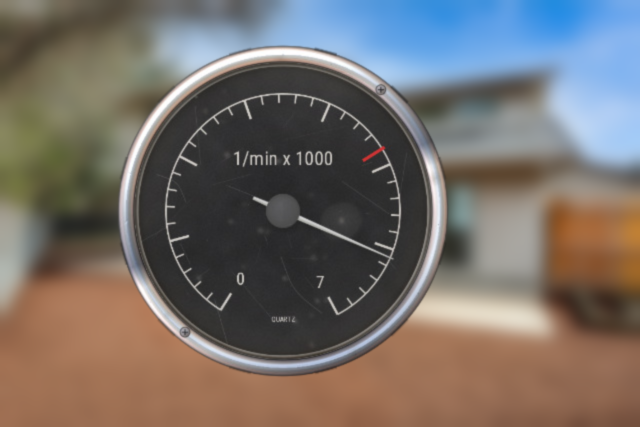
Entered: {"value": 6100, "unit": "rpm"}
